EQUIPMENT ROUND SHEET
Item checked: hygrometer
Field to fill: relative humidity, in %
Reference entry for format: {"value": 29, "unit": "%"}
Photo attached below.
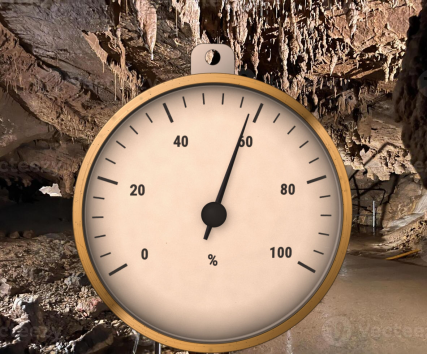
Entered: {"value": 58, "unit": "%"}
